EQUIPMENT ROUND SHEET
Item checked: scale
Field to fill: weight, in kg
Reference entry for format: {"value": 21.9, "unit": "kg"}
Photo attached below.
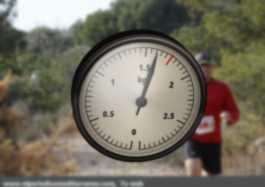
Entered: {"value": 1.6, "unit": "kg"}
